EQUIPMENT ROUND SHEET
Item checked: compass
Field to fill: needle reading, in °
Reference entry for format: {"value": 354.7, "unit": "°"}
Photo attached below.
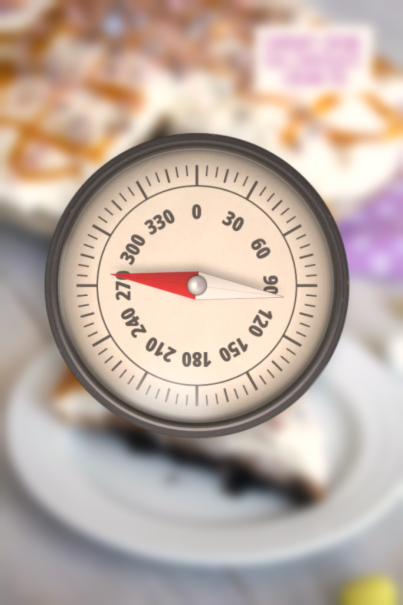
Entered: {"value": 277.5, "unit": "°"}
